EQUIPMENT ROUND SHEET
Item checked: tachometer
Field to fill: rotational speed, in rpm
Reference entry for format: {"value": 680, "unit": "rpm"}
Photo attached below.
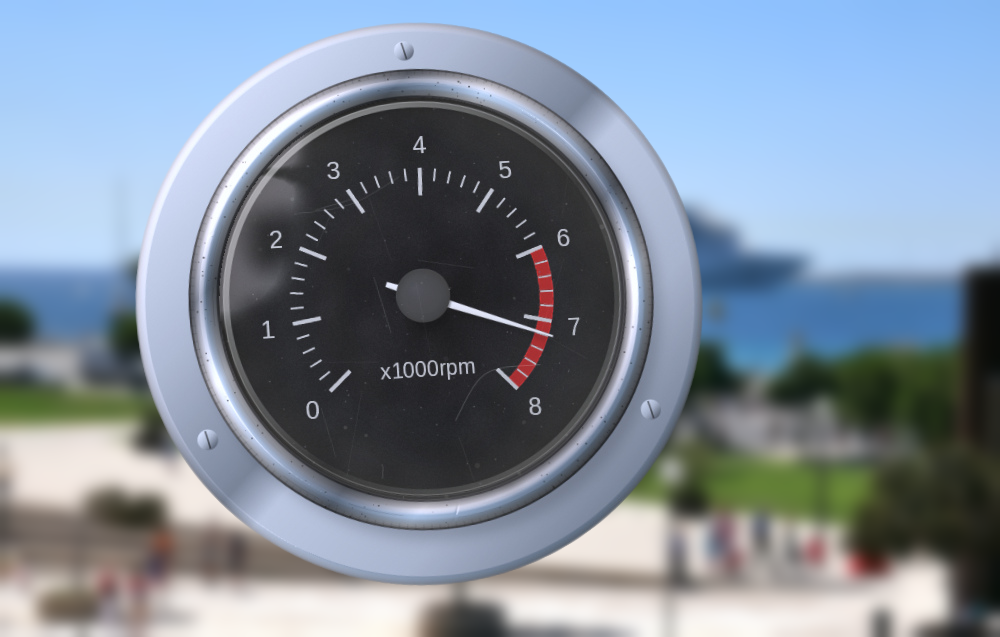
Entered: {"value": 7200, "unit": "rpm"}
